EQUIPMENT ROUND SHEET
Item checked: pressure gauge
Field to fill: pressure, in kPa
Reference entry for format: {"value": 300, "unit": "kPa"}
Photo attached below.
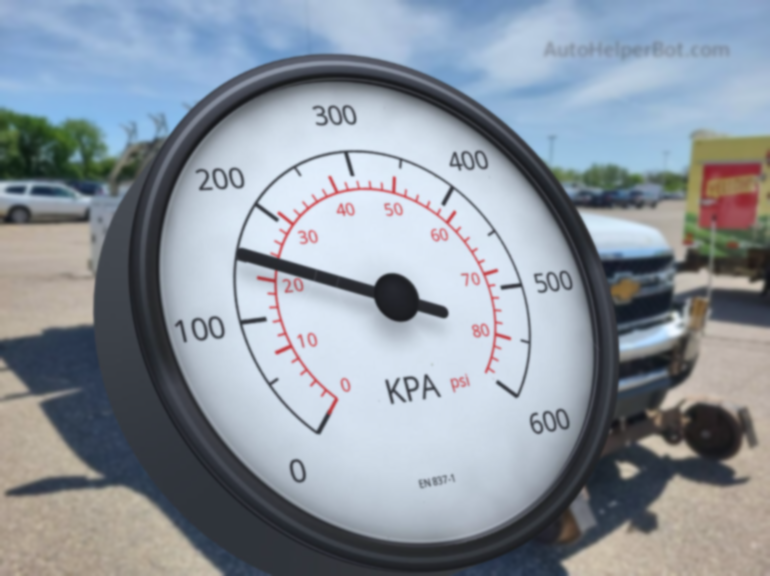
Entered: {"value": 150, "unit": "kPa"}
